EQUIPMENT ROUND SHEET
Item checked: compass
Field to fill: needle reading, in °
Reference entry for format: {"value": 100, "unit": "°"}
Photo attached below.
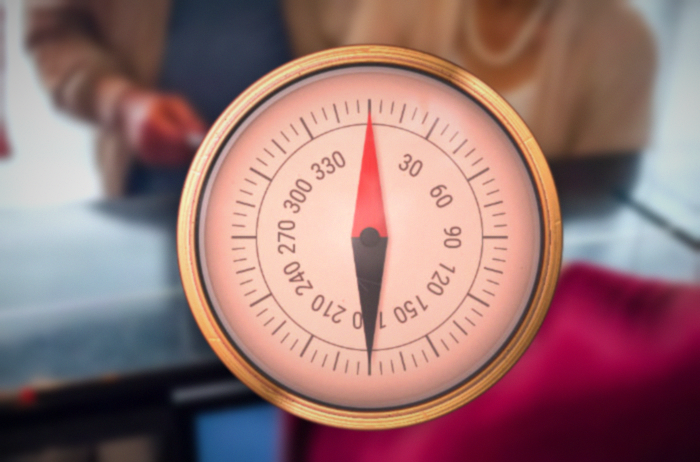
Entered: {"value": 0, "unit": "°"}
